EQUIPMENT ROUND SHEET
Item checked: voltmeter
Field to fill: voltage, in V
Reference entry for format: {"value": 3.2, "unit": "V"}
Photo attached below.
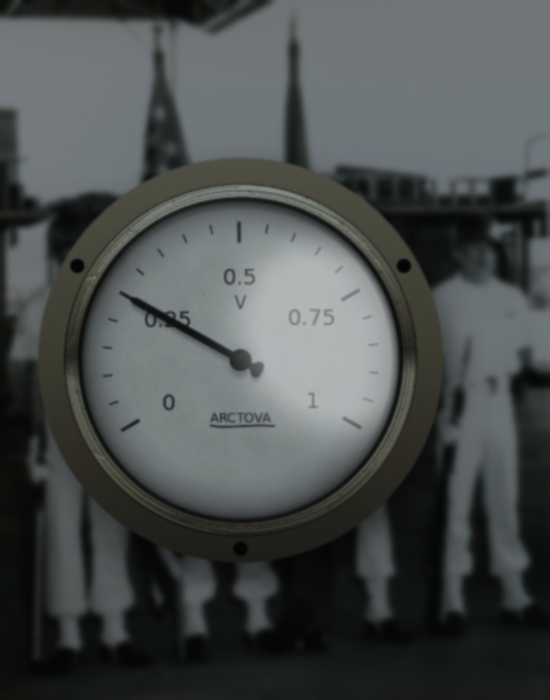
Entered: {"value": 0.25, "unit": "V"}
